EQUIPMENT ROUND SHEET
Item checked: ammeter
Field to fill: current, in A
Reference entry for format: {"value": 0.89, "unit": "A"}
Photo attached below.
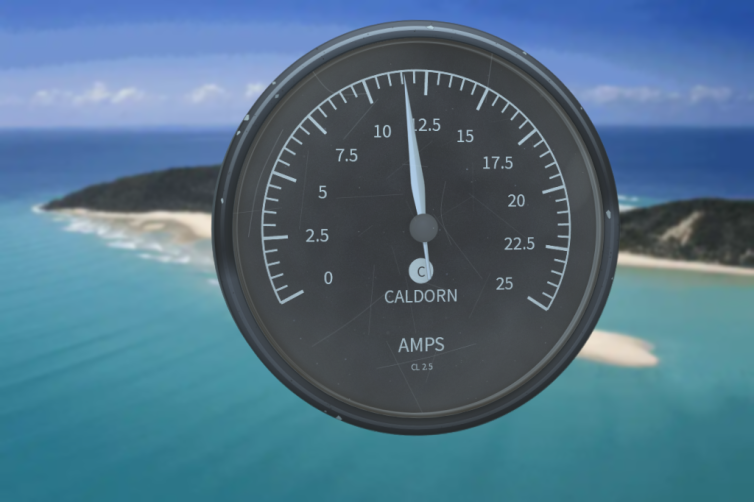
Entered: {"value": 11.5, "unit": "A"}
